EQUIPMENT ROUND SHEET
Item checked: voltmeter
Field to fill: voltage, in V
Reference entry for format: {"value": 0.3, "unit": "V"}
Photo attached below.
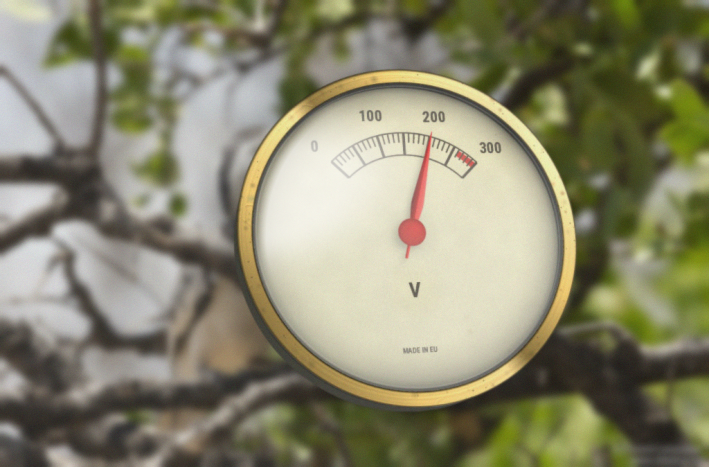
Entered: {"value": 200, "unit": "V"}
